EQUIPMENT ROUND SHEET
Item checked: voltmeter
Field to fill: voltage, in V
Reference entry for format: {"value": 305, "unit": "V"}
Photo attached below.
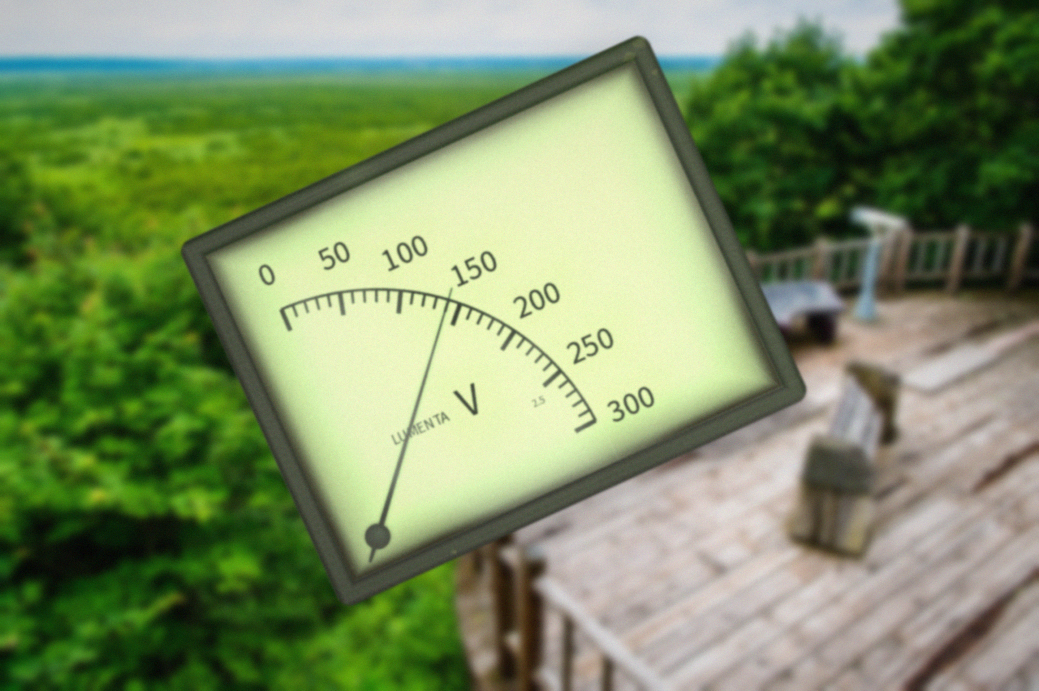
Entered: {"value": 140, "unit": "V"}
